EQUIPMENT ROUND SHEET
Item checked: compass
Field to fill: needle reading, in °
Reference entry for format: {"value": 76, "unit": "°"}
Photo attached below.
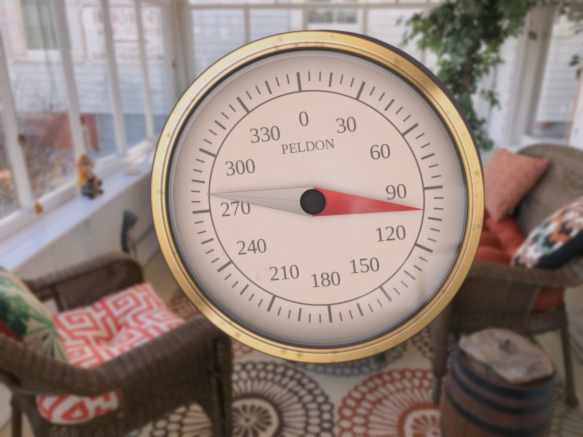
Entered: {"value": 100, "unit": "°"}
